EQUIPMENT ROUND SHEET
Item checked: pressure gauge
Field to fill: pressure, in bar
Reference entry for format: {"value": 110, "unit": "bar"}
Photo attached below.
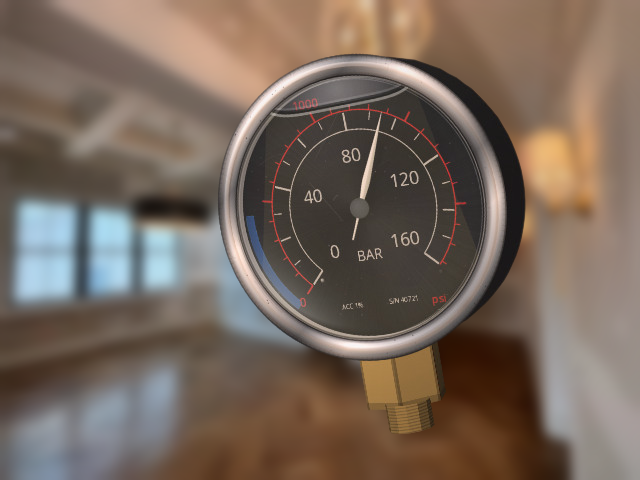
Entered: {"value": 95, "unit": "bar"}
